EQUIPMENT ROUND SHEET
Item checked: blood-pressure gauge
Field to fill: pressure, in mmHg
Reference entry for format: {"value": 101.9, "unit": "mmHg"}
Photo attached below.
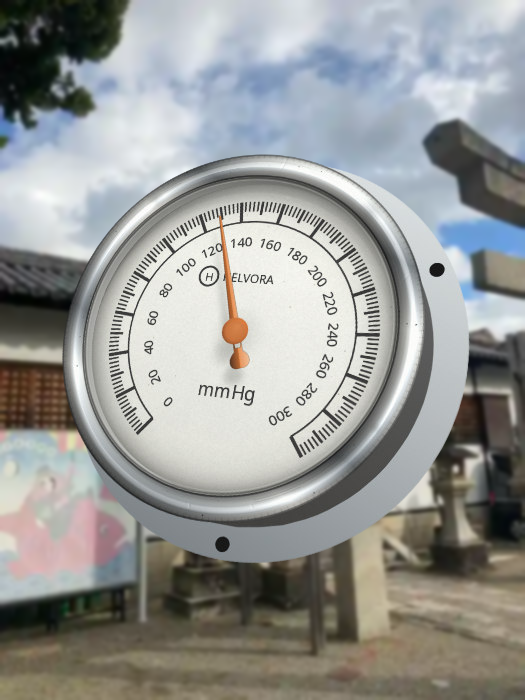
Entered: {"value": 130, "unit": "mmHg"}
